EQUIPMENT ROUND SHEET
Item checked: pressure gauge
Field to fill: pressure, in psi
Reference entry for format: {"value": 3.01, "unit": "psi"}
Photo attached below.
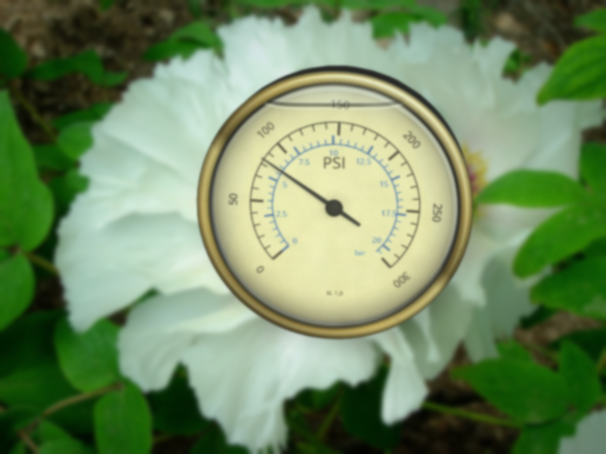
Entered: {"value": 85, "unit": "psi"}
